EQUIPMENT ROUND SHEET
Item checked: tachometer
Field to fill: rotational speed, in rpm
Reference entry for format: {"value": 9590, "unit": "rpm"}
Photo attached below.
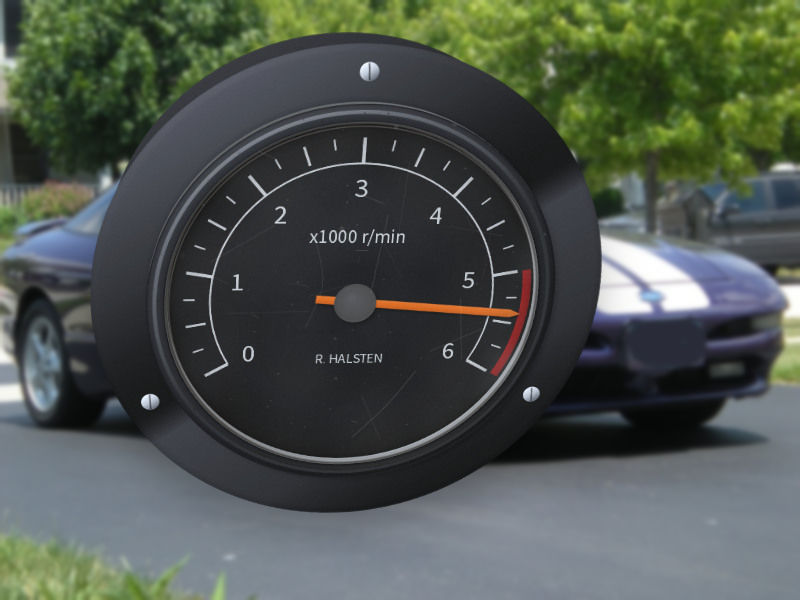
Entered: {"value": 5375, "unit": "rpm"}
